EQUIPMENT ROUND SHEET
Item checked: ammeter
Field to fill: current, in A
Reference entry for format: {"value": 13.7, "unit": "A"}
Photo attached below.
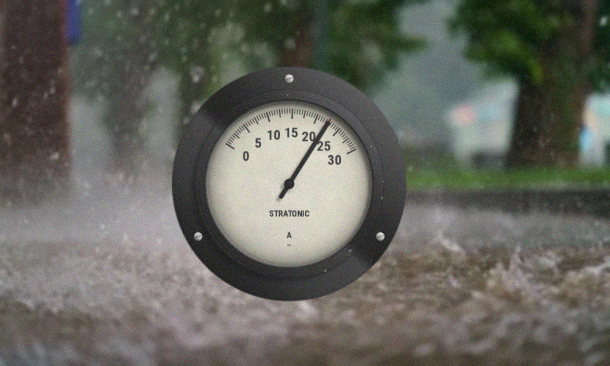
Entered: {"value": 22.5, "unit": "A"}
